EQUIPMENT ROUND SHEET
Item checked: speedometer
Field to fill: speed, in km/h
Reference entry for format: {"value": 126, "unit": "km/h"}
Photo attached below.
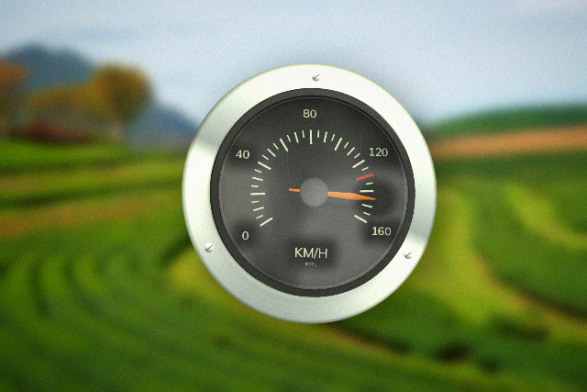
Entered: {"value": 145, "unit": "km/h"}
